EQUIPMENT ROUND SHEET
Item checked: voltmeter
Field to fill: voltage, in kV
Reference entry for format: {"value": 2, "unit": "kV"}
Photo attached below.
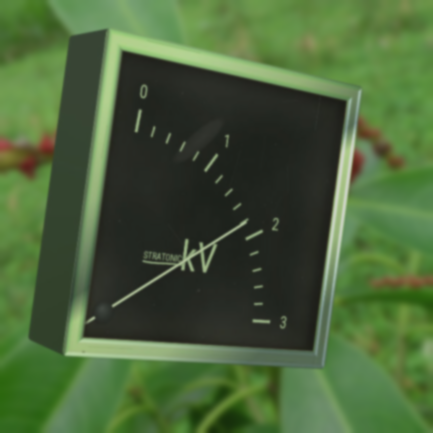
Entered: {"value": 1.8, "unit": "kV"}
